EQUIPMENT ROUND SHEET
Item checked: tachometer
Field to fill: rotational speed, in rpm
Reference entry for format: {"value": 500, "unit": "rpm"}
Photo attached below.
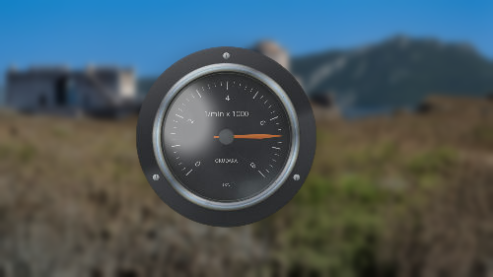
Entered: {"value": 6600, "unit": "rpm"}
